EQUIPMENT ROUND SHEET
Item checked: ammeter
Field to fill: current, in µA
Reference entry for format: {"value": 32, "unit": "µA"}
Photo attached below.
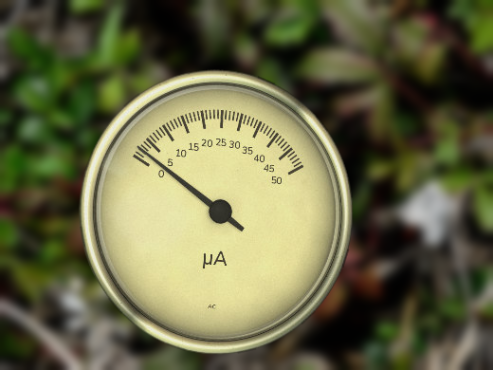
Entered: {"value": 2, "unit": "µA"}
